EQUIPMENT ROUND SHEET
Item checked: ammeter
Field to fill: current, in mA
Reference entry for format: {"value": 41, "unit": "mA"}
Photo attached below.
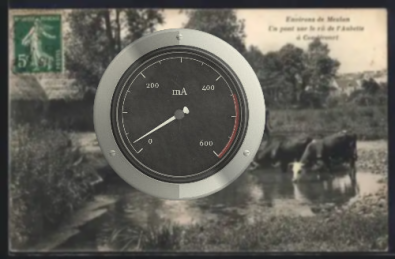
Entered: {"value": 25, "unit": "mA"}
